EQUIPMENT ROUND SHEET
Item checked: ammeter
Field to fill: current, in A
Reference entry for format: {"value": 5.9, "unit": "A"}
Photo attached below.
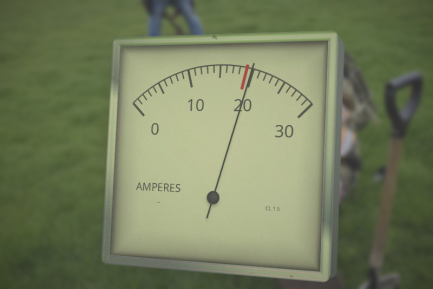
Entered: {"value": 20, "unit": "A"}
